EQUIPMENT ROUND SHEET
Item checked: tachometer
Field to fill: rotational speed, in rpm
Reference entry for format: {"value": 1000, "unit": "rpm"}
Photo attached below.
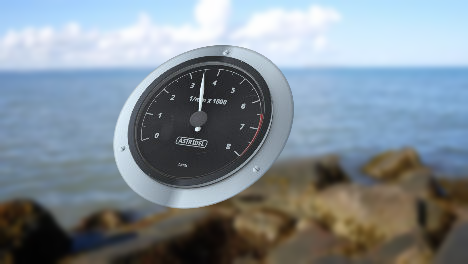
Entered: {"value": 3500, "unit": "rpm"}
